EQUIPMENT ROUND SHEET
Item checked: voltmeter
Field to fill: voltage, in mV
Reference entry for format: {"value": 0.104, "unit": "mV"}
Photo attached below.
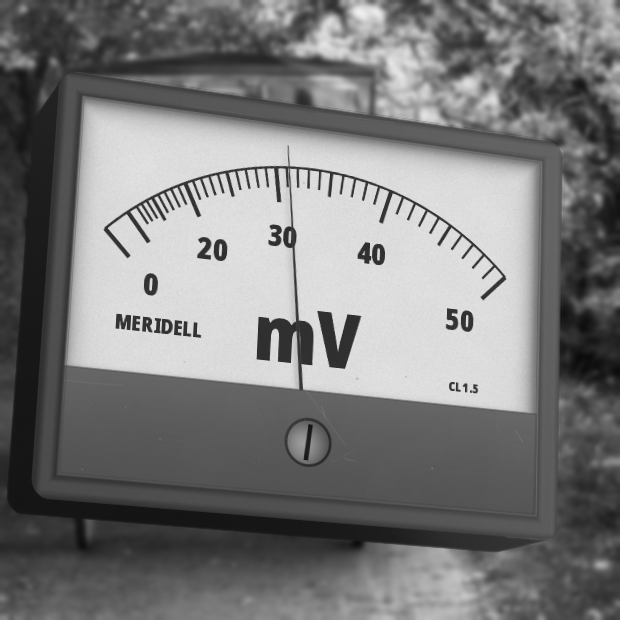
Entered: {"value": 31, "unit": "mV"}
